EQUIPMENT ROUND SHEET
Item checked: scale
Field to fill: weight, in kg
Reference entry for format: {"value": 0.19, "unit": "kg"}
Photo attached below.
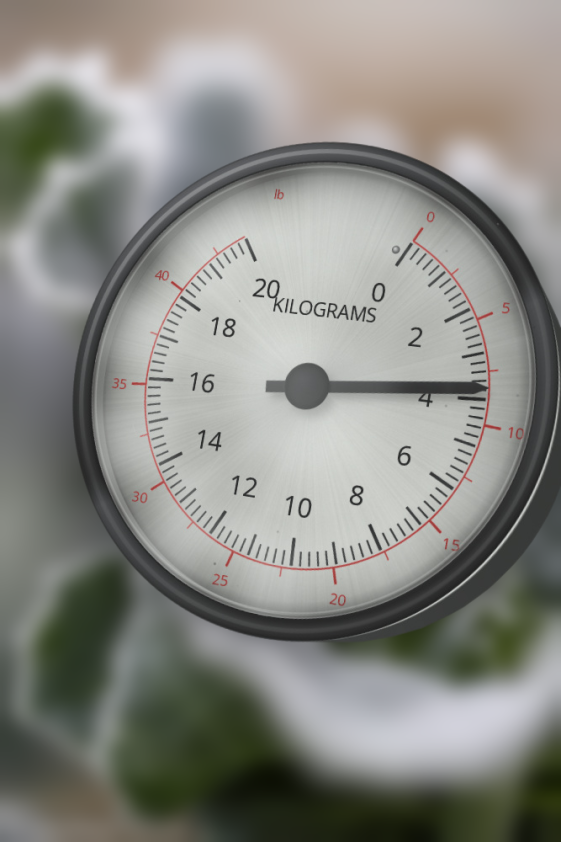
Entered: {"value": 3.8, "unit": "kg"}
